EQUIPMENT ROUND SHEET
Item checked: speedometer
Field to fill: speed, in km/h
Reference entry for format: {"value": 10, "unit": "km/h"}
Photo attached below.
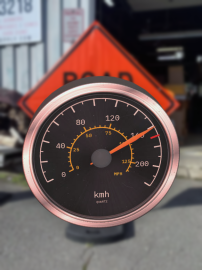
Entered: {"value": 160, "unit": "km/h"}
